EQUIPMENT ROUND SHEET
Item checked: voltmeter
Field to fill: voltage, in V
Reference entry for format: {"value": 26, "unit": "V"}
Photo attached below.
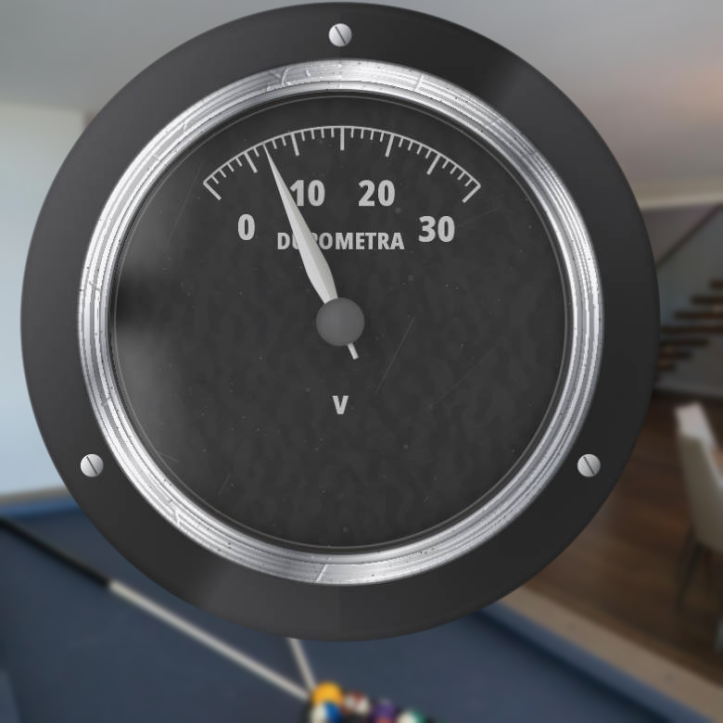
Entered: {"value": 7, "unit": "V"}
